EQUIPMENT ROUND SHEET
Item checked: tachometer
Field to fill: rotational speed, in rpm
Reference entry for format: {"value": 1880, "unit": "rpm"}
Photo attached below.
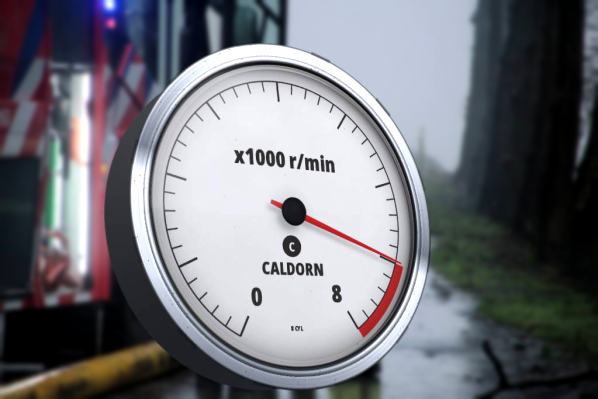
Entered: {"value": 7000, "unit": "rpm"}
